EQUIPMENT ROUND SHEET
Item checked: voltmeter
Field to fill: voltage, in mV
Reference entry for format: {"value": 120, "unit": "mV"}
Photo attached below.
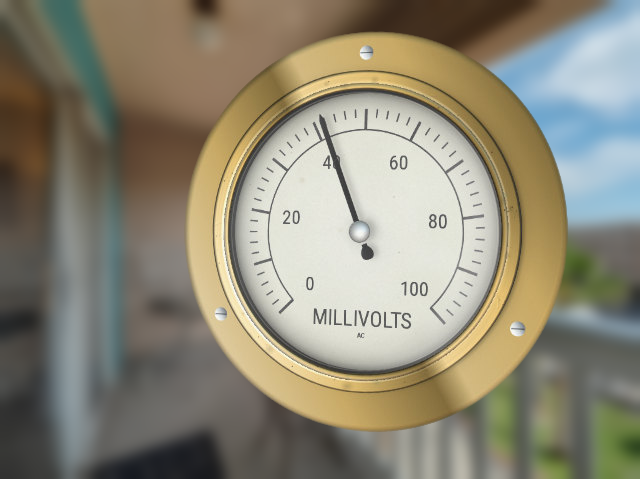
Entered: {"value": 42, "unit": "mV"}
